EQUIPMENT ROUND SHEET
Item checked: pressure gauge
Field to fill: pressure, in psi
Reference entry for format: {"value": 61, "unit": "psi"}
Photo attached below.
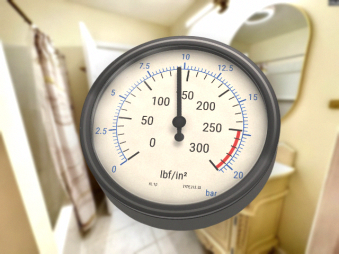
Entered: {"value": 140, "unit": "psi"}
